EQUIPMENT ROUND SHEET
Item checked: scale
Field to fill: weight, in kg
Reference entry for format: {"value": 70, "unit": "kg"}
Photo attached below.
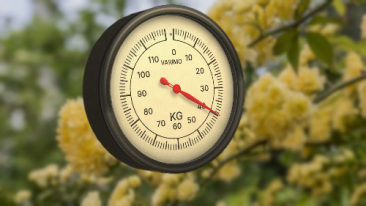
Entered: {"value": 40, "unit": "kg"}
